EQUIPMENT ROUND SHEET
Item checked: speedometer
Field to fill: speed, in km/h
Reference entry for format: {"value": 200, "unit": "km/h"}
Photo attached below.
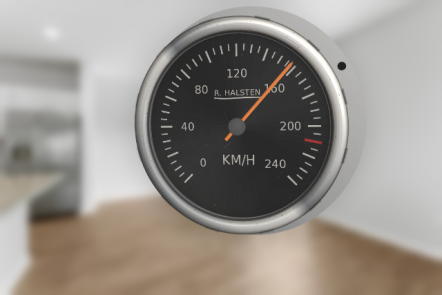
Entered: {"value": 157.5, "unit": "km/h"}
